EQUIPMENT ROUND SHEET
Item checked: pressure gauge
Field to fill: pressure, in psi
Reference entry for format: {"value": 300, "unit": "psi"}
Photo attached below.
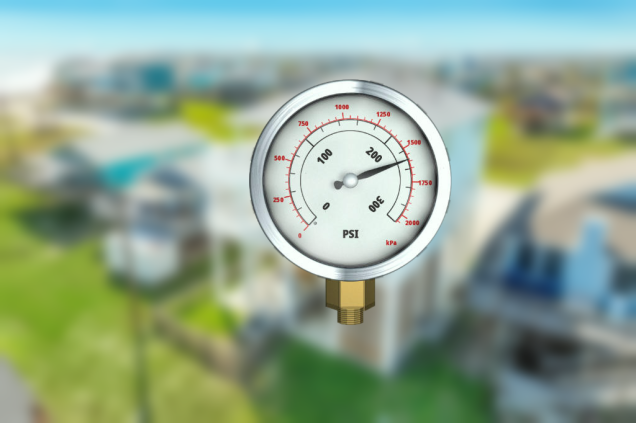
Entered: {"value": 230, "unit": "psi"}
